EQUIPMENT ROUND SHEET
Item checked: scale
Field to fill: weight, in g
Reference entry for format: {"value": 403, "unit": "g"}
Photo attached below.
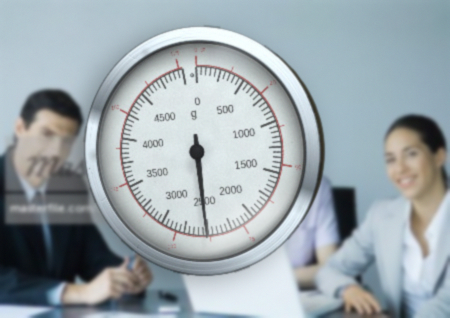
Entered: {"value": 2500, "unit": "g"}
